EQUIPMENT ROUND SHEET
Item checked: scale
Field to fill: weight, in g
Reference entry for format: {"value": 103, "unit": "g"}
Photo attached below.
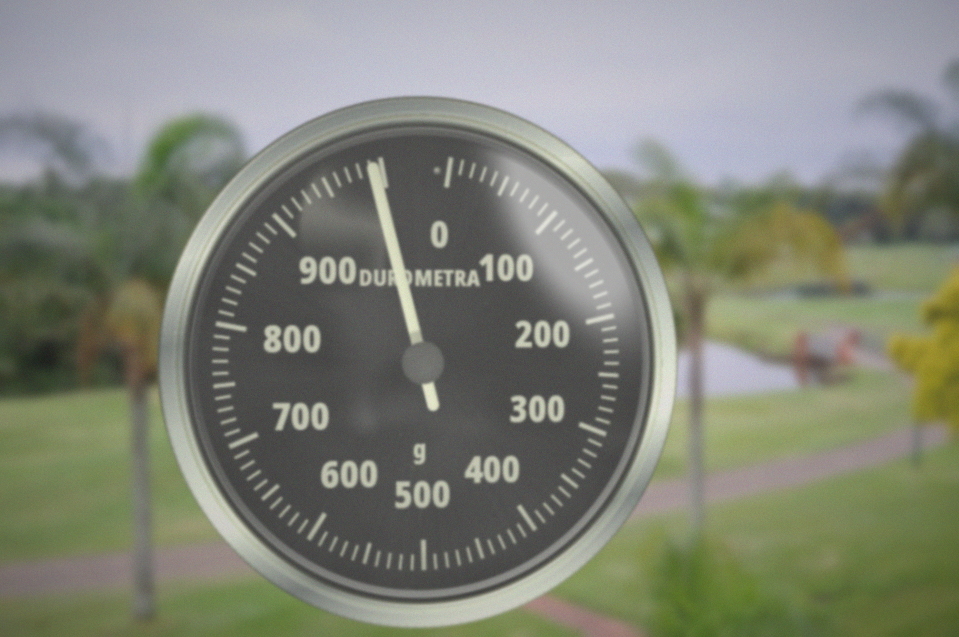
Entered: {"value": 990, "unit": "g"}
